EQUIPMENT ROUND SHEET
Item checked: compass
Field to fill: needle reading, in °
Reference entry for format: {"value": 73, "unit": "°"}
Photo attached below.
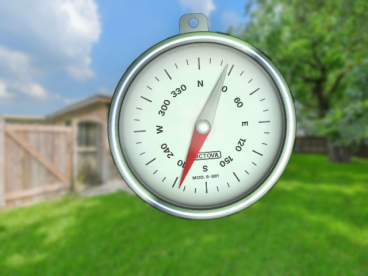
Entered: {"value": 205, "unit": "°"}
